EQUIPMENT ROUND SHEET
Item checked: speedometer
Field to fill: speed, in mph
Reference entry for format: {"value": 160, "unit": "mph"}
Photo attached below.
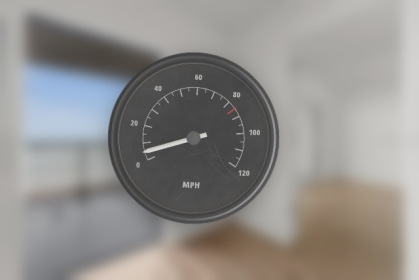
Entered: {"value": 5, "unit": "mph"}
